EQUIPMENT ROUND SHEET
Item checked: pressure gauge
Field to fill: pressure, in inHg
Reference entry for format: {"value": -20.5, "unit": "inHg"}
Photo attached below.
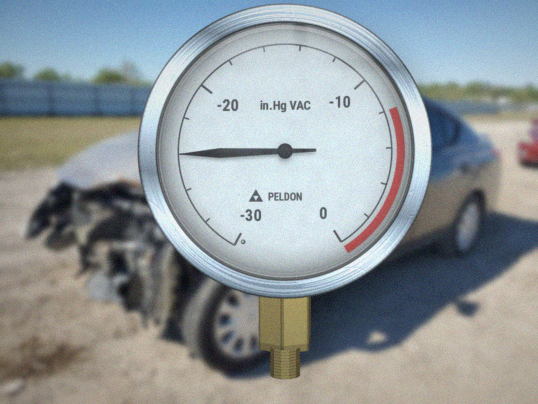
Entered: {"value": -24, "unit": "inHg"}
